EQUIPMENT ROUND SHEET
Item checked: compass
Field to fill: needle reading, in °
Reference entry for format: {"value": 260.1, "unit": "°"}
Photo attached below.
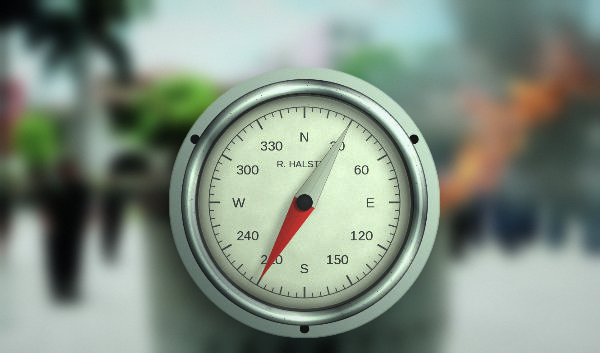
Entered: {"value": 210, "unit": "°"}
